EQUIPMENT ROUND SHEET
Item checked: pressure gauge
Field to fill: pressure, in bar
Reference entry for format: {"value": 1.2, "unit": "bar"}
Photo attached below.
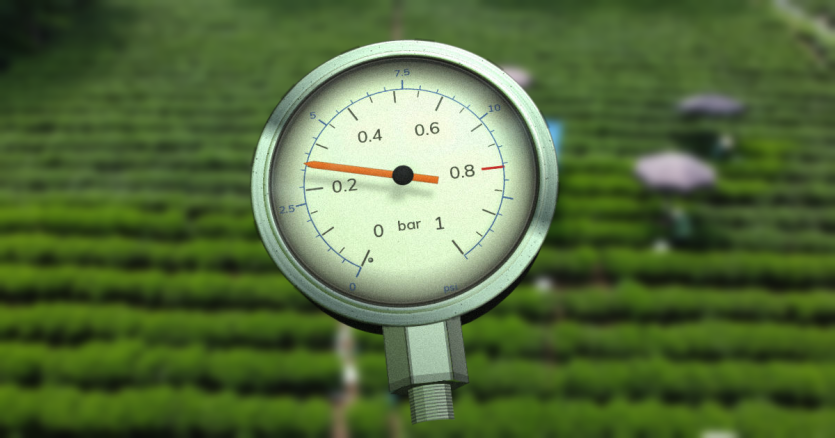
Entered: {"value": 0.25, "unit": "bar"}
